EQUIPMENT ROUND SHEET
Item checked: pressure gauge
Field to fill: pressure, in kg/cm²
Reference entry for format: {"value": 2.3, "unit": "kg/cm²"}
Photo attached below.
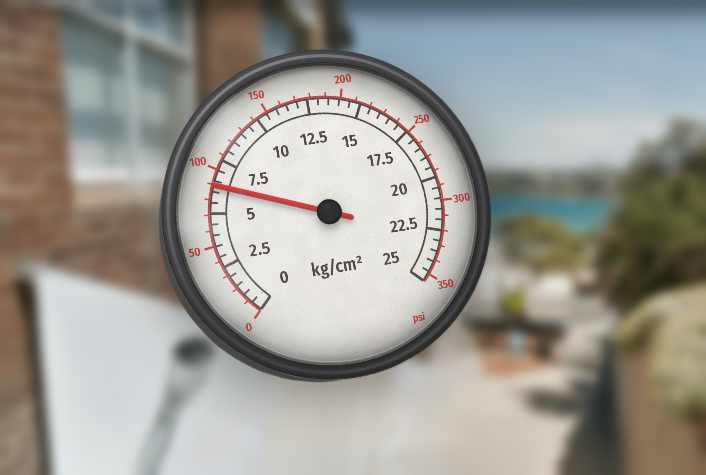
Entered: {"value": 6.25, "unit": "kg/cm²"}
